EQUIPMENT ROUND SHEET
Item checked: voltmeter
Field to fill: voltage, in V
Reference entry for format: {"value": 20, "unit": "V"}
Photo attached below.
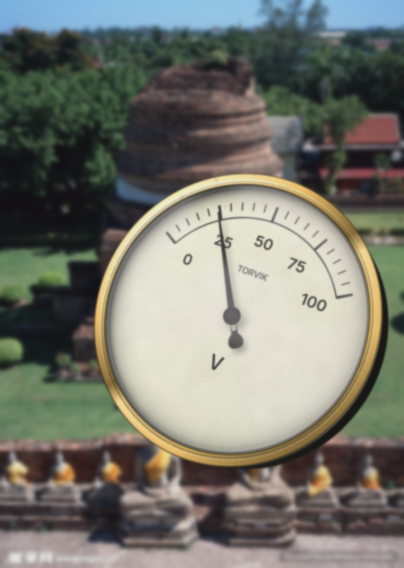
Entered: {"value": 25, "unit": "V"}
